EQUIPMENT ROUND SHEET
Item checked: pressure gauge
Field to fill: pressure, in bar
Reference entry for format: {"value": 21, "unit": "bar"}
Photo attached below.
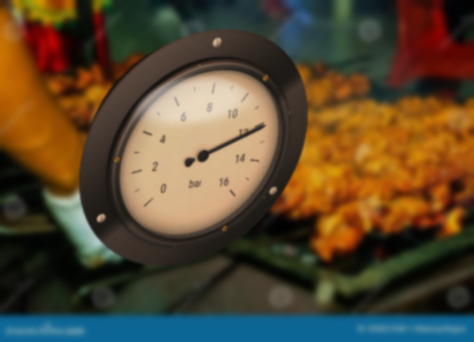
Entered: {"value": 12, "unit": "bar"}
